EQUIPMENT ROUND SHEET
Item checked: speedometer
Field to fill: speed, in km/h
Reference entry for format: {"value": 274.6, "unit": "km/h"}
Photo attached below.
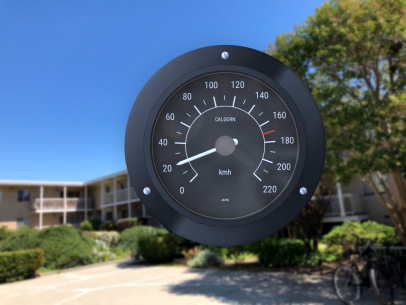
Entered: {"value": 20, "unit": "km/h"}
